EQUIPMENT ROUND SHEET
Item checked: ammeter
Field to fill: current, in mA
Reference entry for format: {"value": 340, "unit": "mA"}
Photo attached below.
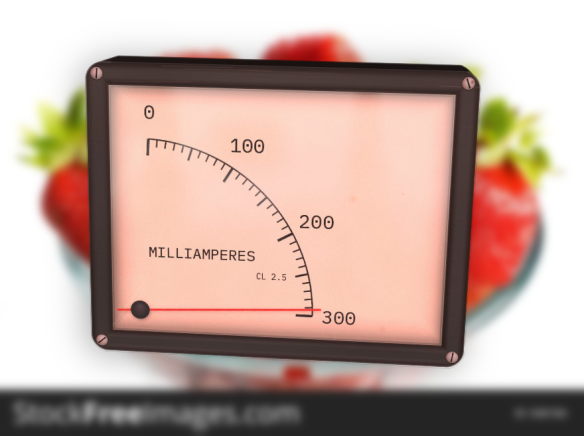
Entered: {"value": 290, "unit": "mA"}
